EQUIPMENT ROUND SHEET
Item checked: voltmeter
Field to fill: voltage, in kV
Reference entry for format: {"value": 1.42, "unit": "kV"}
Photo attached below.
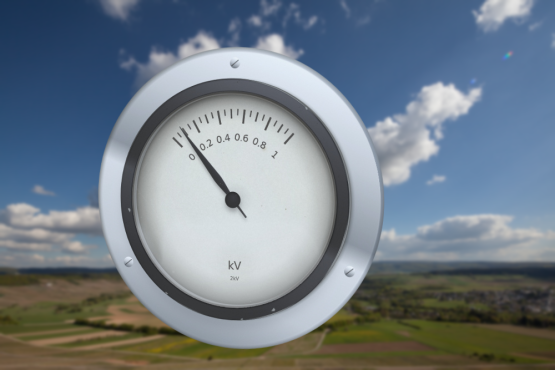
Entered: {"value": 0.1, "unit": "kV"}
